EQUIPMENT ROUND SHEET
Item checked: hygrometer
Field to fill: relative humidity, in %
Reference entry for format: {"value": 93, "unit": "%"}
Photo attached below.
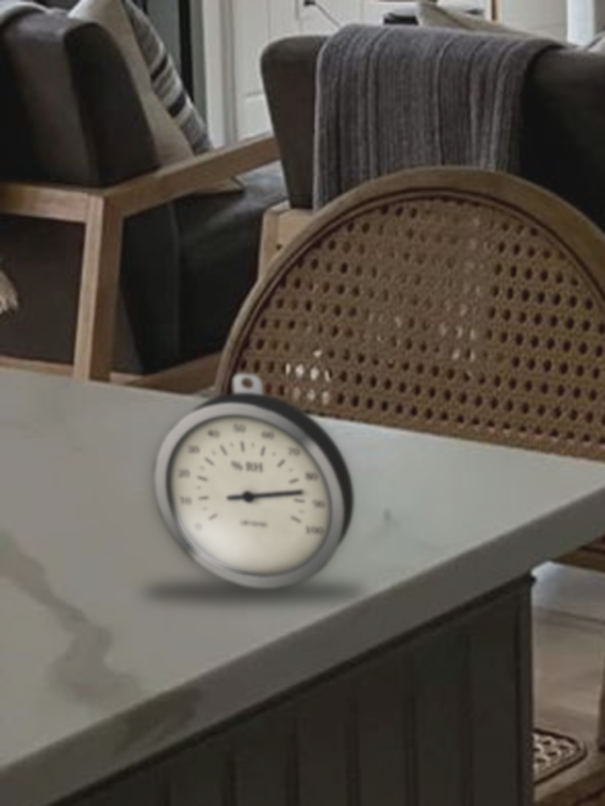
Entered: {"value": 85, "unit": "%"}
